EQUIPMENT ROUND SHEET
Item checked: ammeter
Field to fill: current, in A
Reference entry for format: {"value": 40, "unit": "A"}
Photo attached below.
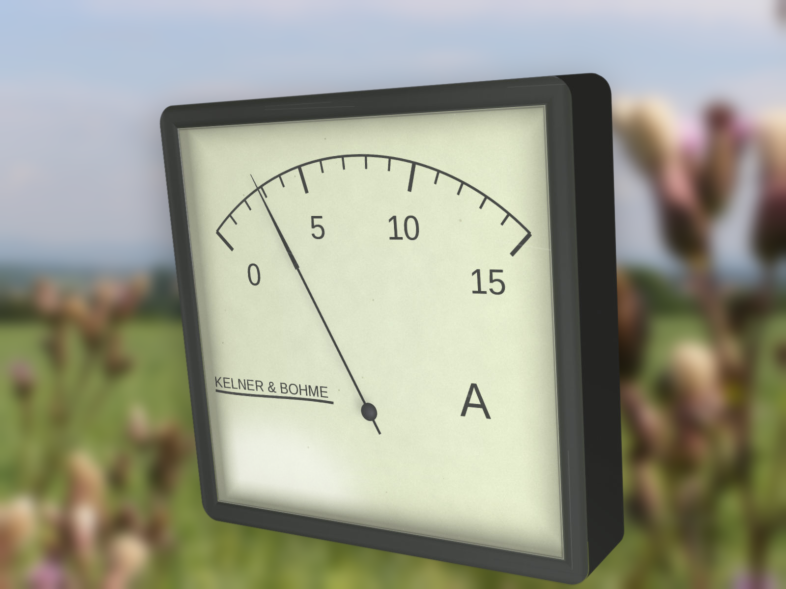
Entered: {"value": 3, "unit": "A"}
